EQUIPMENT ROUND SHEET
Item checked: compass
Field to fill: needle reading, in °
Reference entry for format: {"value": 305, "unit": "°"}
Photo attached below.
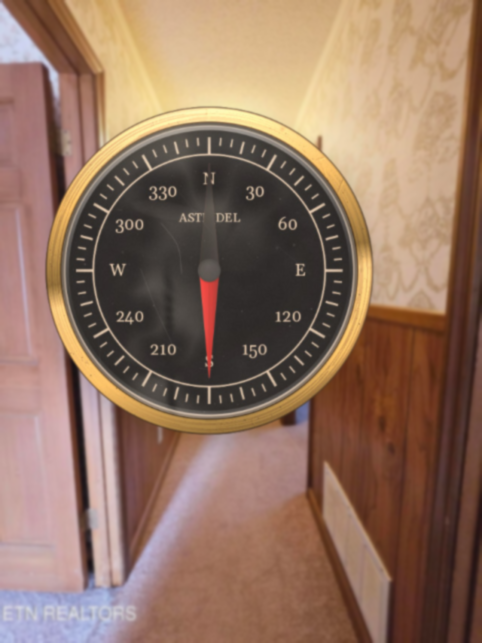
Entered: {"value": 180, "unit": "°"}
